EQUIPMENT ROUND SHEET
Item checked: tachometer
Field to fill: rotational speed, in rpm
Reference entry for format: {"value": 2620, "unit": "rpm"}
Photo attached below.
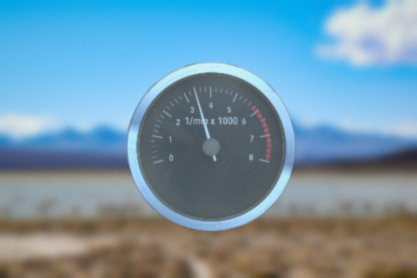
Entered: {"value": 3400, "unit": "rpm"}
